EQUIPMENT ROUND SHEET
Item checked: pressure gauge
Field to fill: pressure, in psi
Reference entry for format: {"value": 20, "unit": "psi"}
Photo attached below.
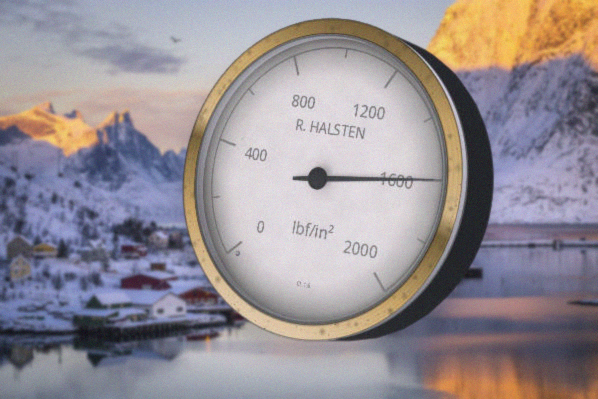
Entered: {"value": 1600, "unit": "psi"}
